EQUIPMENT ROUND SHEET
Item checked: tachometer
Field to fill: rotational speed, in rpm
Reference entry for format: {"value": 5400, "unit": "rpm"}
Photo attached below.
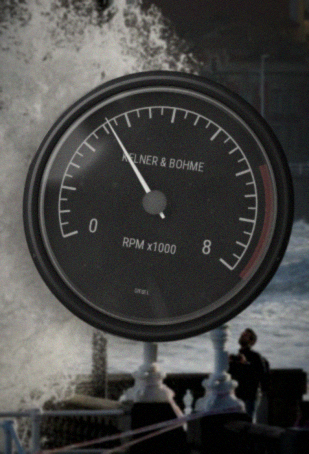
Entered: {"value": 2625, "unit": "rpm"}
